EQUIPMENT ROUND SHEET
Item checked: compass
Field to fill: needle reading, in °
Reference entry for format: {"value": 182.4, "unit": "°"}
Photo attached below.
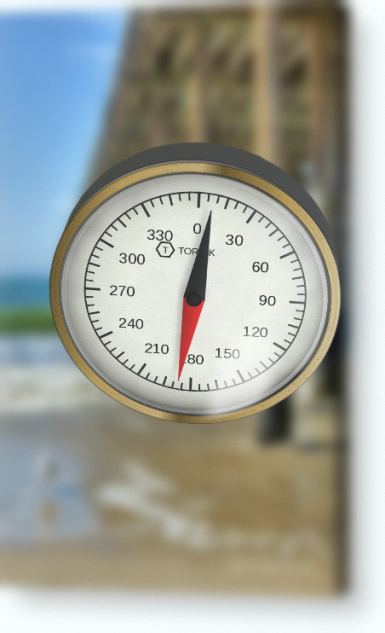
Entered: {"value": 187.5, "unit": "°"}
